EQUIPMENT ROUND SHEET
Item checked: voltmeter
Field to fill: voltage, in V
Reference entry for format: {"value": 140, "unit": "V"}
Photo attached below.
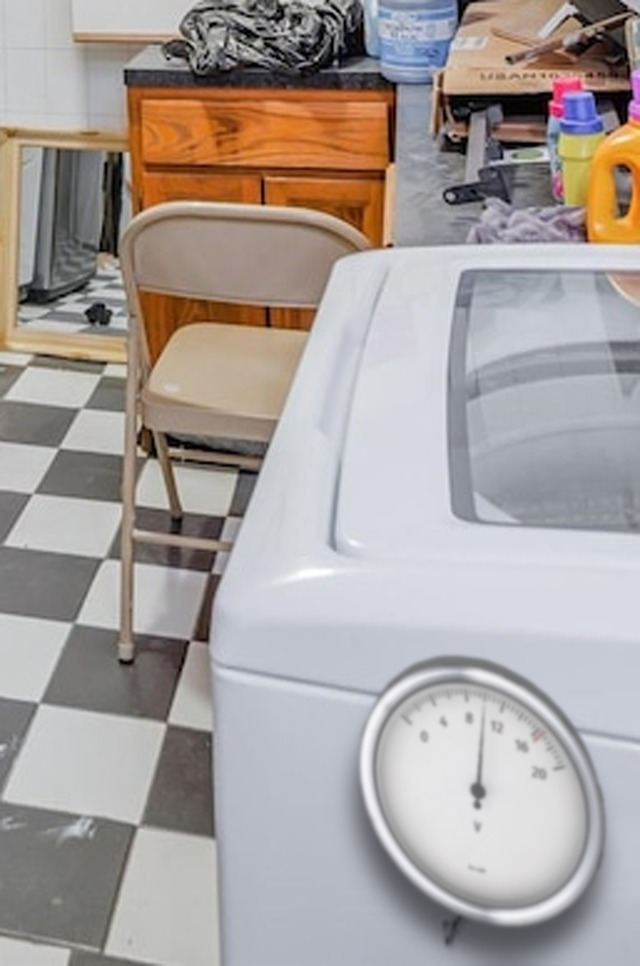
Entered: {"value": 10, "unit": "V"}
